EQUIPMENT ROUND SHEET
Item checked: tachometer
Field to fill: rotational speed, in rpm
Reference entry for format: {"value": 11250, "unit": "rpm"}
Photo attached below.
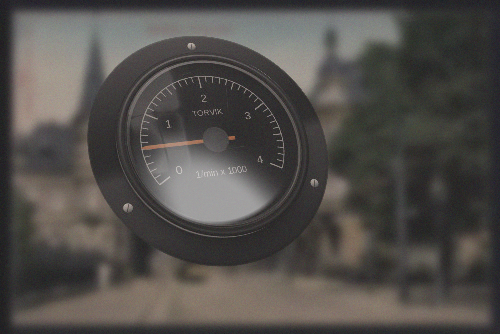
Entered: {"value": 500, "unit": "rpm"}
